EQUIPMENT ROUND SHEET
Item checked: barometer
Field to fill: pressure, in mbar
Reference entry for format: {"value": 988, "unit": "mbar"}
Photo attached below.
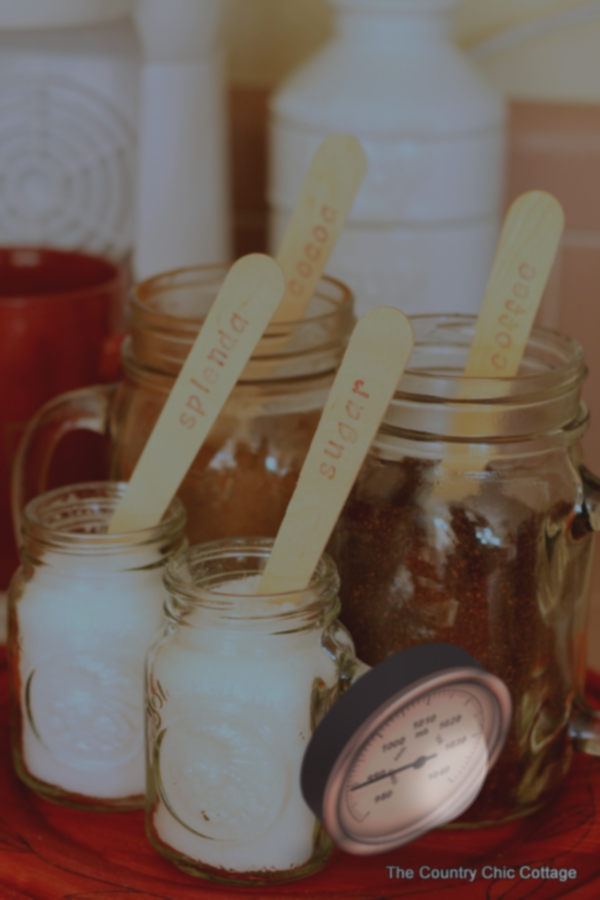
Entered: {"value": 990, "unit": "mbar"}
